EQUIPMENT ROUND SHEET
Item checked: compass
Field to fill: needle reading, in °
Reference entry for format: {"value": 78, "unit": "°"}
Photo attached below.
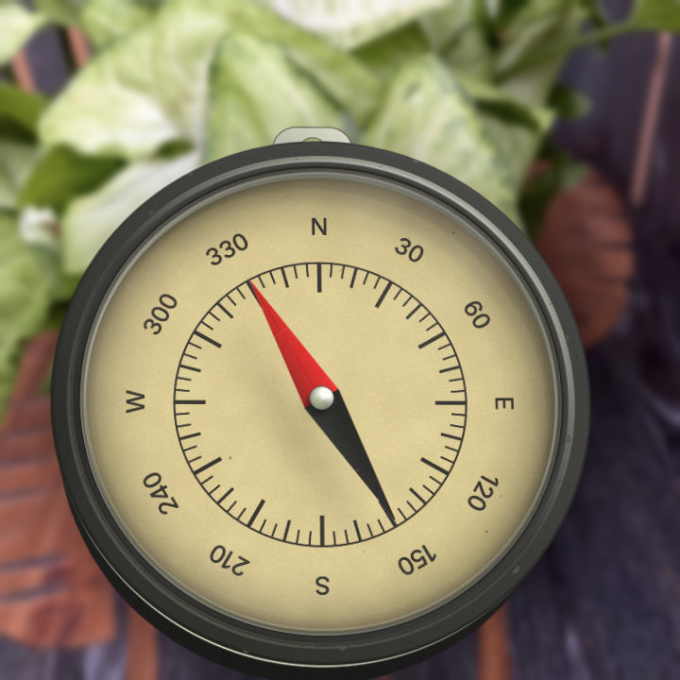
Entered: {"value": 330, "unit": "°"}
